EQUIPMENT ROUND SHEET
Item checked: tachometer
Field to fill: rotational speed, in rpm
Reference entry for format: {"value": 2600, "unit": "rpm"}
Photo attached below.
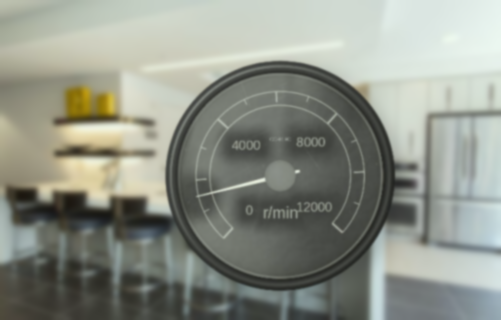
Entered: {"value": 1500, "unit": "rpm"}
